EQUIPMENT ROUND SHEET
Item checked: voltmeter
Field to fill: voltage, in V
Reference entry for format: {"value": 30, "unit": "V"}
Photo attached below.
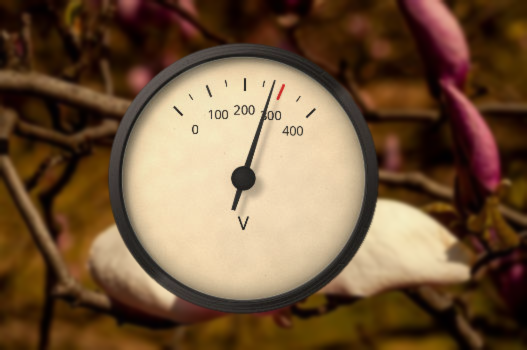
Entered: {"value": 275, "unit": "V"}
